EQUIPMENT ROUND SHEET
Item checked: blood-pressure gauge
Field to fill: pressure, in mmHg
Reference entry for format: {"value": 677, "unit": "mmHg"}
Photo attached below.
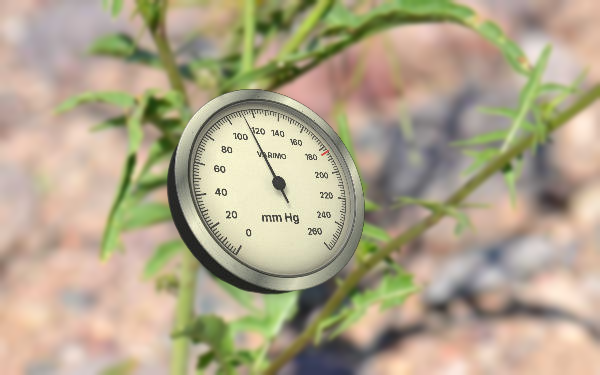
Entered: {"value": 110, "unit": "mmHg"}
